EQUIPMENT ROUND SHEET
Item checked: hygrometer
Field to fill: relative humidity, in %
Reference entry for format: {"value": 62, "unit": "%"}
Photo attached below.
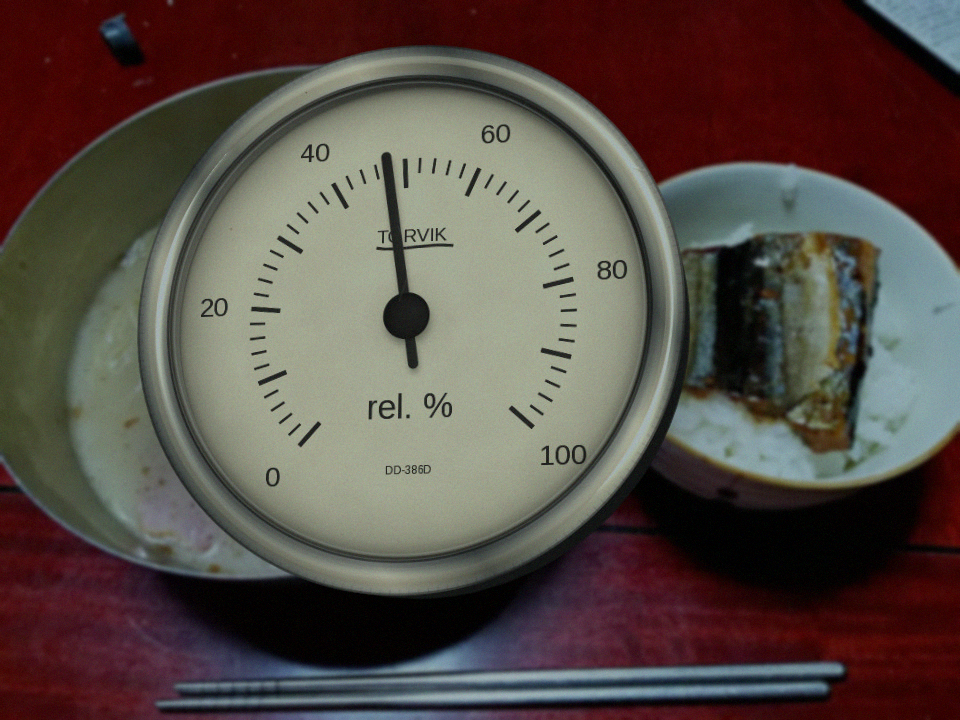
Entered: {"value": 48, "unit": "%"}
